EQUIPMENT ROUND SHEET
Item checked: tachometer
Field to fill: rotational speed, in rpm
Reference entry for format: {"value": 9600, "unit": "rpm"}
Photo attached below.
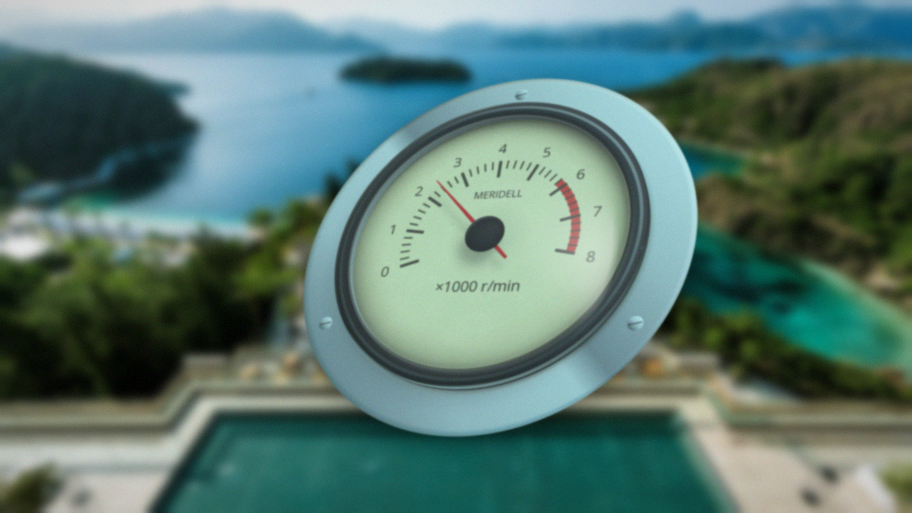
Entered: {"value": 2400, "unit": "rpm"}
